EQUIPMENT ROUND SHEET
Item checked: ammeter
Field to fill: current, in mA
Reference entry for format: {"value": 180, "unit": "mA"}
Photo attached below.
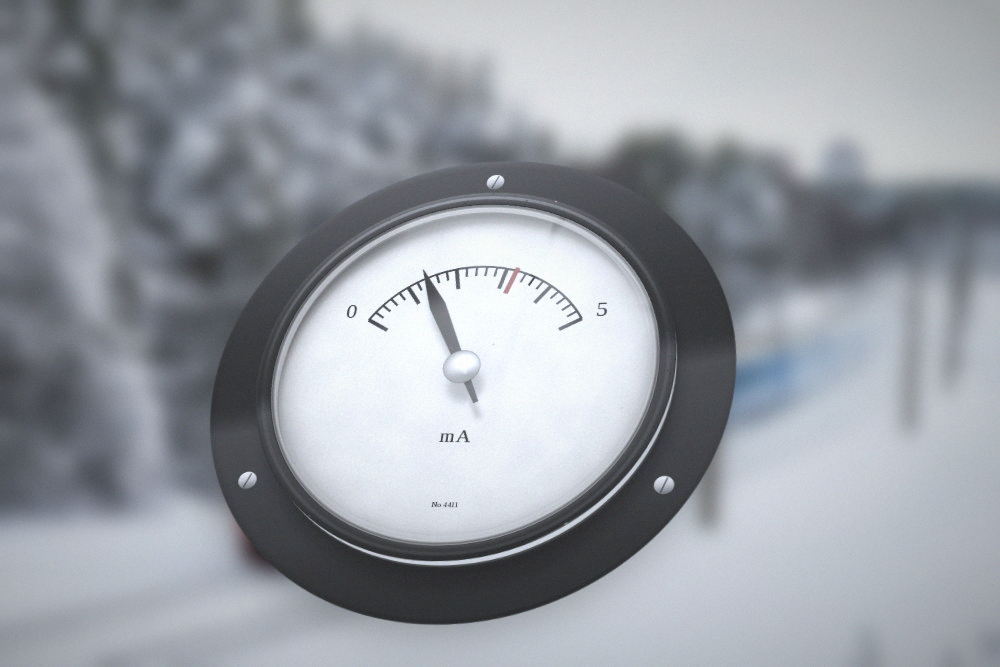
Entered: {"value": 1.4, "unit": "mA"}
